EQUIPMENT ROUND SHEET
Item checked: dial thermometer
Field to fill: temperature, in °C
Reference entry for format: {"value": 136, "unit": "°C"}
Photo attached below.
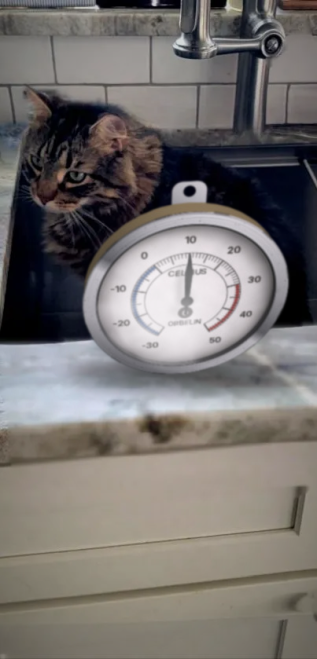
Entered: {"value": 10, "unit": "°C"}
